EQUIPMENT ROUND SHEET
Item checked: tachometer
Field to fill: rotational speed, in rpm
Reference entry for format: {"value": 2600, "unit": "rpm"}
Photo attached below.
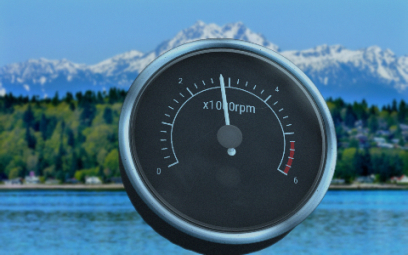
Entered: {"value": 2800, "unit": "rpm"}
